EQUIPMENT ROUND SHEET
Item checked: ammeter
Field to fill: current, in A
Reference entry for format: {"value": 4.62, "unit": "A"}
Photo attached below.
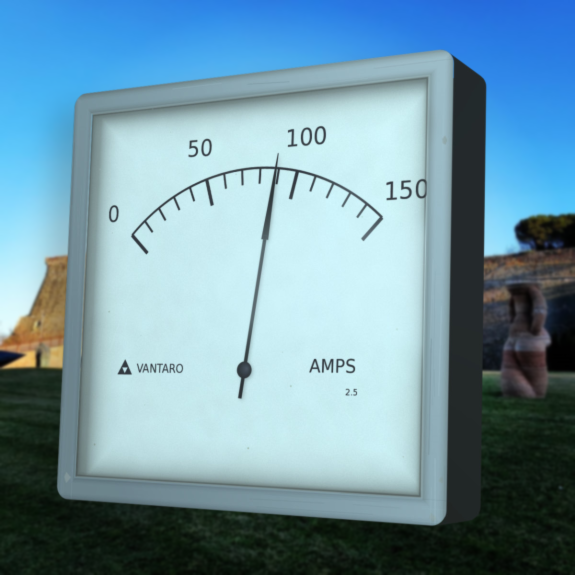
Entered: {"value": 90, "unit": "A"}
